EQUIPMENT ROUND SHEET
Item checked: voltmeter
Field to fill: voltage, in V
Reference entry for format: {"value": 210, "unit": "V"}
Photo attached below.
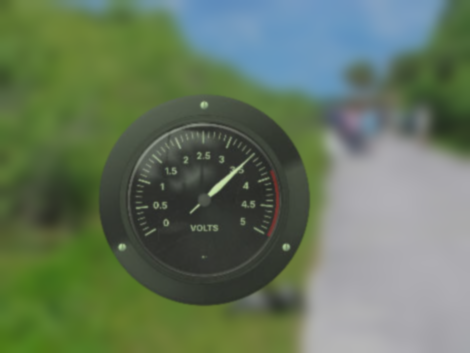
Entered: {"value": 3.5, "unit": "V"}
